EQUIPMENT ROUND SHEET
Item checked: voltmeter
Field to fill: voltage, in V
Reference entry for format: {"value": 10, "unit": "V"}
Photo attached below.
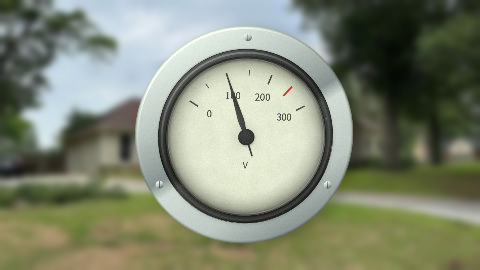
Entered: {"value": 100, "unit": "V"}
